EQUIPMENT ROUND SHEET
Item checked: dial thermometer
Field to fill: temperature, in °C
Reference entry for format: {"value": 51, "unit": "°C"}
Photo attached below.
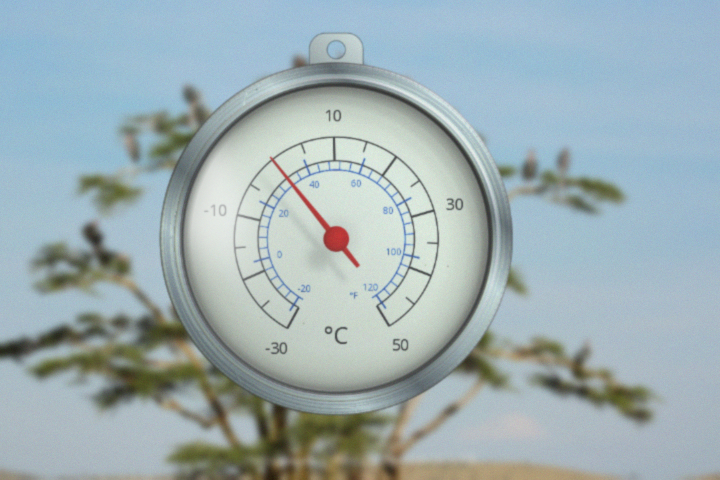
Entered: {"value": 0, "unit": "°C"}
